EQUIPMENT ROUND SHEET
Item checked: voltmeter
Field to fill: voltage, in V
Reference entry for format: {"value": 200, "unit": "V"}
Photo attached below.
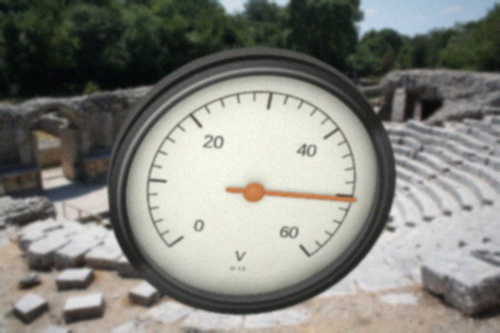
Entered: {"value": 50, "unit": "V"}
